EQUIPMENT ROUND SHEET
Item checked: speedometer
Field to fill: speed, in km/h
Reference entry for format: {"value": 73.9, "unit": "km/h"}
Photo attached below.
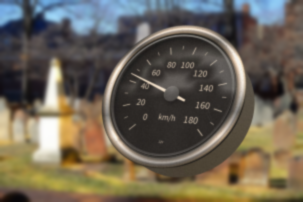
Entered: {"value": 45, "unit": "km/h"}
